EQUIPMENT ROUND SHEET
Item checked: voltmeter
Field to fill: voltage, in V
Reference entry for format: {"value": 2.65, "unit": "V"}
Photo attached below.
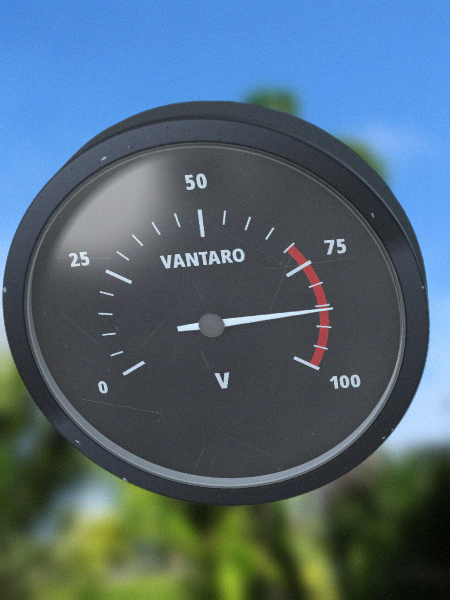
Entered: {"value": 85, "unit": "V"}
